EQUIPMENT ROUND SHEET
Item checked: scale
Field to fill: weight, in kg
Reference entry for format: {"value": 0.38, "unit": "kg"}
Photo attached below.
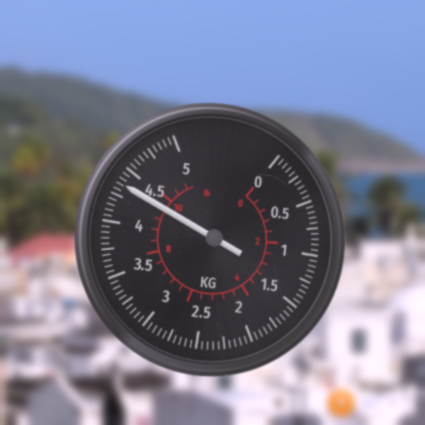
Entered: {"value": 4.35, "unit": "kg"}
